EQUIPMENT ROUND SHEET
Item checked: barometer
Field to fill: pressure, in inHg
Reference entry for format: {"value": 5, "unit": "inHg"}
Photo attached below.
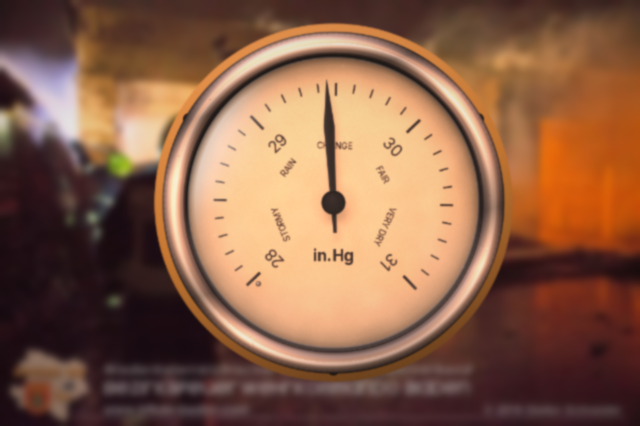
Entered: {"value": 29.45, "unit": "inHg"}
